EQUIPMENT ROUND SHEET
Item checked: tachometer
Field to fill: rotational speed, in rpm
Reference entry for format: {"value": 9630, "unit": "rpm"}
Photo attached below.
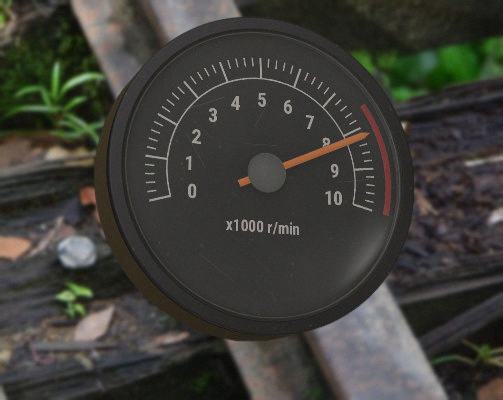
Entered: {"value": 8200, "unit": "rpm"}
